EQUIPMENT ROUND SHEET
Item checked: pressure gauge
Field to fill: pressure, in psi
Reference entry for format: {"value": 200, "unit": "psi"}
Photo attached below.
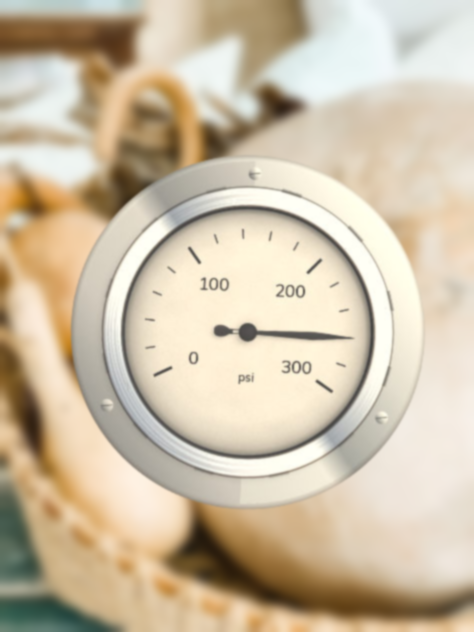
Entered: {"value": 260, "unit": "psi"}
